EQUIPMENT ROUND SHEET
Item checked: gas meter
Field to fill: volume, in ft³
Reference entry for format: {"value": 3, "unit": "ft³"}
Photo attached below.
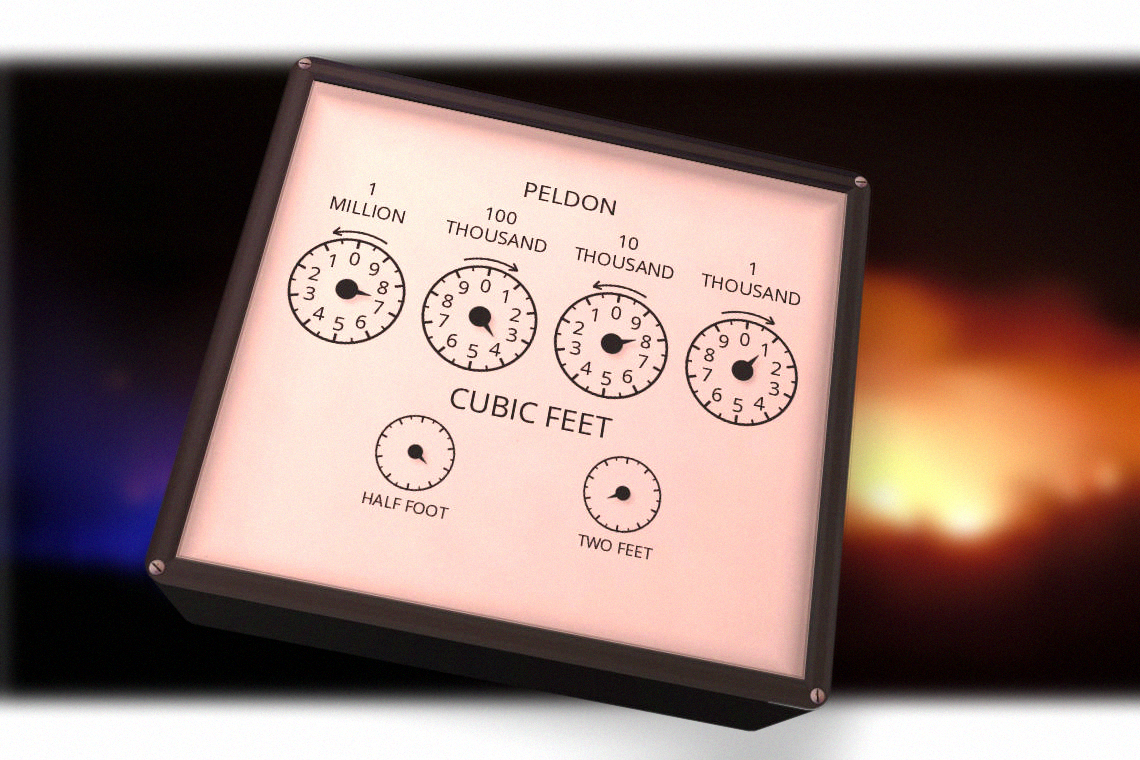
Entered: {"value": 738100, "unit": "ft³"}
